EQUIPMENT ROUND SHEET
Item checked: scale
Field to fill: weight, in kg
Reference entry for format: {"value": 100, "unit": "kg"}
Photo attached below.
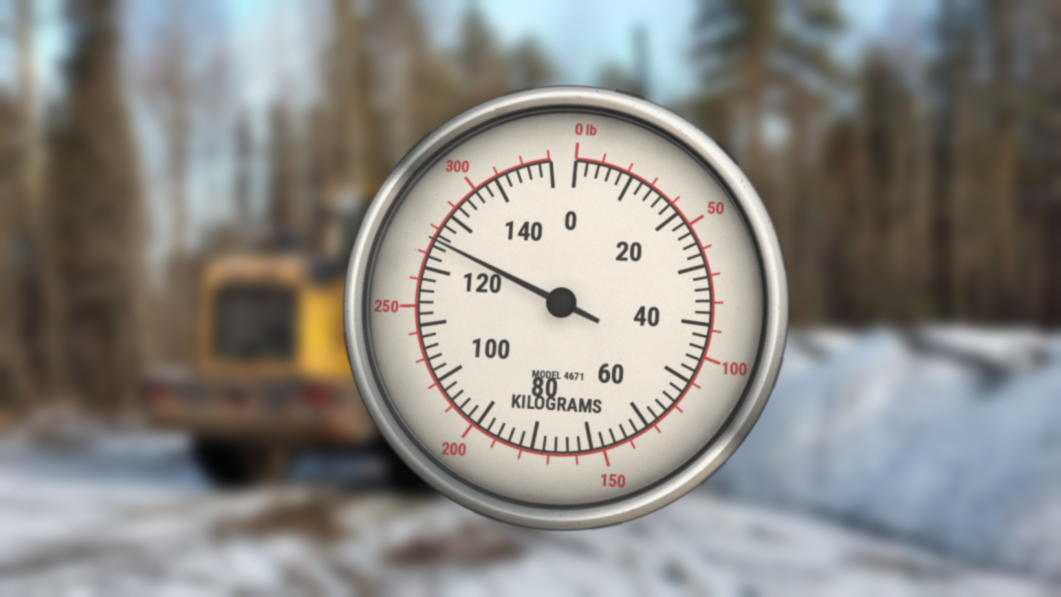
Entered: {"value": 125, "unit": "kg"}
